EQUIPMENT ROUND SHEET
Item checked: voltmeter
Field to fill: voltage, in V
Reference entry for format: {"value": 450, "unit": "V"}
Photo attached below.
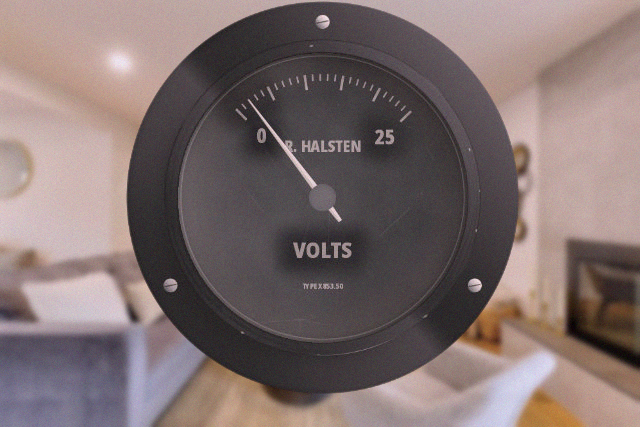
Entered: {"value": 2, "unit": "V"}
